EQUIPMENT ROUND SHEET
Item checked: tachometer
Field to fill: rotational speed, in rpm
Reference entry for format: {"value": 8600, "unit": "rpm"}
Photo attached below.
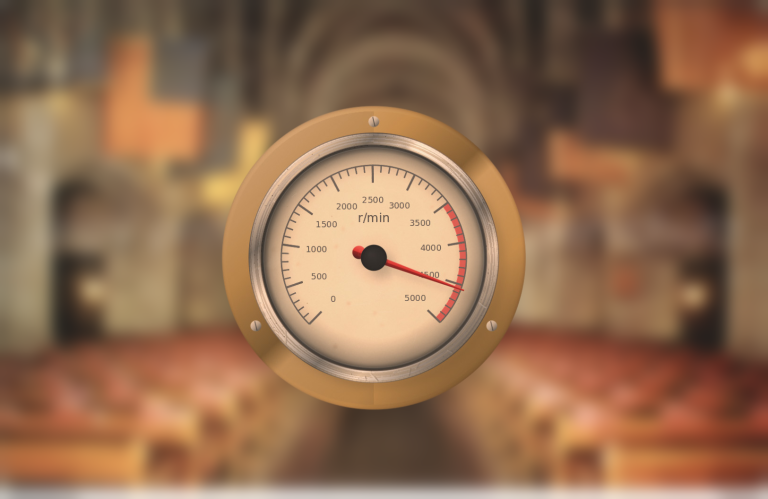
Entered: {"value": 4550, "unit": "rpm"}
